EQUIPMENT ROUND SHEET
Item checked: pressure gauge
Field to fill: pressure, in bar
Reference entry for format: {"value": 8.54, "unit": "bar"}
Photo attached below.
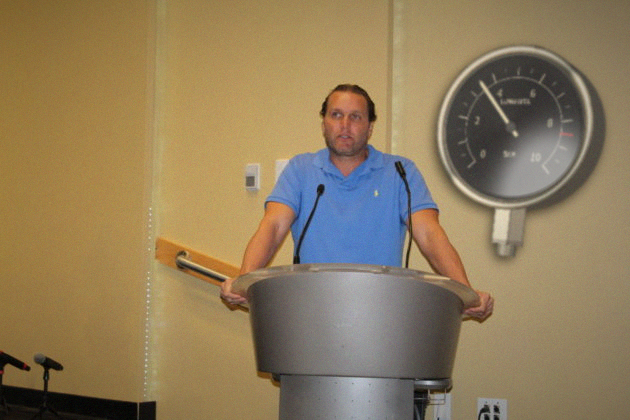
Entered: {"value": 3.5, "unit": "bar"}
